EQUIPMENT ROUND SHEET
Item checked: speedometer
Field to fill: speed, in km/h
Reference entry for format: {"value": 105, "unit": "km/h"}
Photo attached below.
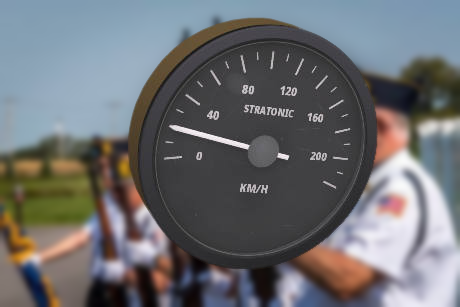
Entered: {"value": 20, "unit": "km/h"}
